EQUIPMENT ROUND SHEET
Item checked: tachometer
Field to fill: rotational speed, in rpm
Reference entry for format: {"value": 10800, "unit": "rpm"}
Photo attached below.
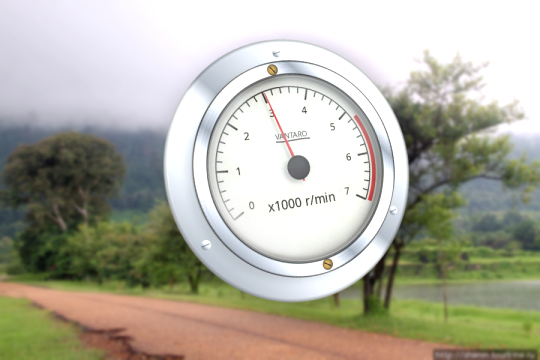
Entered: {"value": 3000, "unit": "rpm"}
